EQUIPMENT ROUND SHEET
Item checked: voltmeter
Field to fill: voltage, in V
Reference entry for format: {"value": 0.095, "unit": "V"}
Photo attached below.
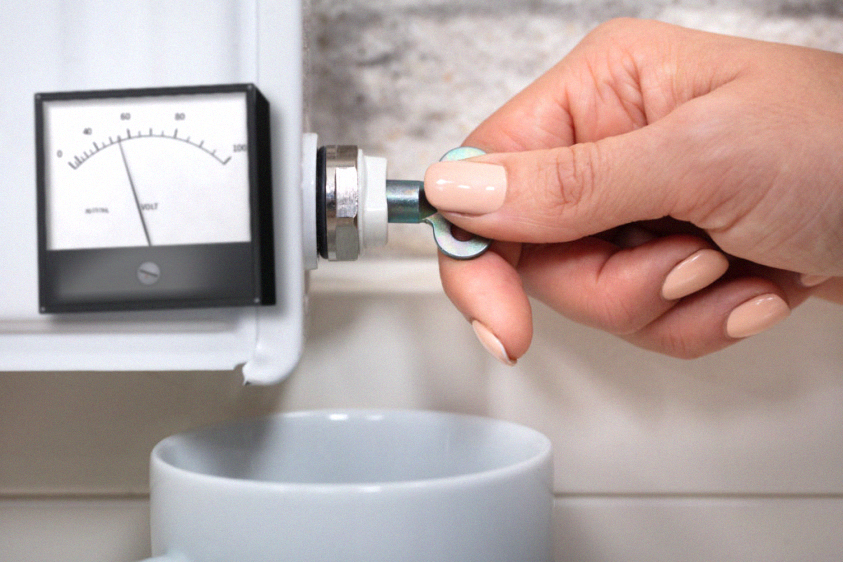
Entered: {"value": 55, "unit": "V"}
